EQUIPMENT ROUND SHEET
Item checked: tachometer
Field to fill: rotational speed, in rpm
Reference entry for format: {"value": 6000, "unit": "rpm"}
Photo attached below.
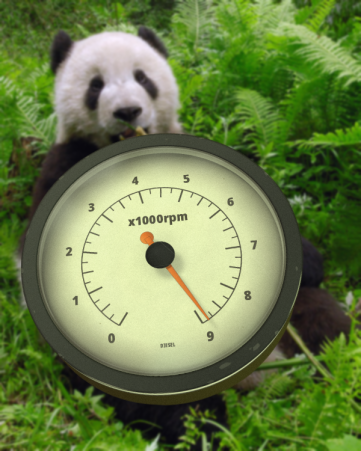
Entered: {"value": 8875, "unit": "rpm"}
